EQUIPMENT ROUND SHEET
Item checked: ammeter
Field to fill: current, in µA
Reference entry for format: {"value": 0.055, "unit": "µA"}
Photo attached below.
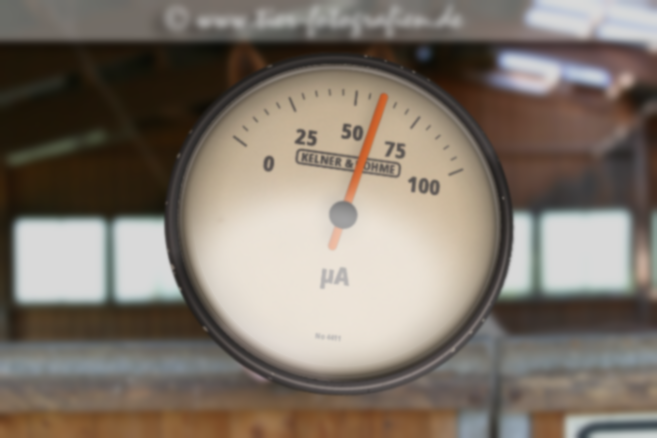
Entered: {"value": 60, "unit": "µA"}
